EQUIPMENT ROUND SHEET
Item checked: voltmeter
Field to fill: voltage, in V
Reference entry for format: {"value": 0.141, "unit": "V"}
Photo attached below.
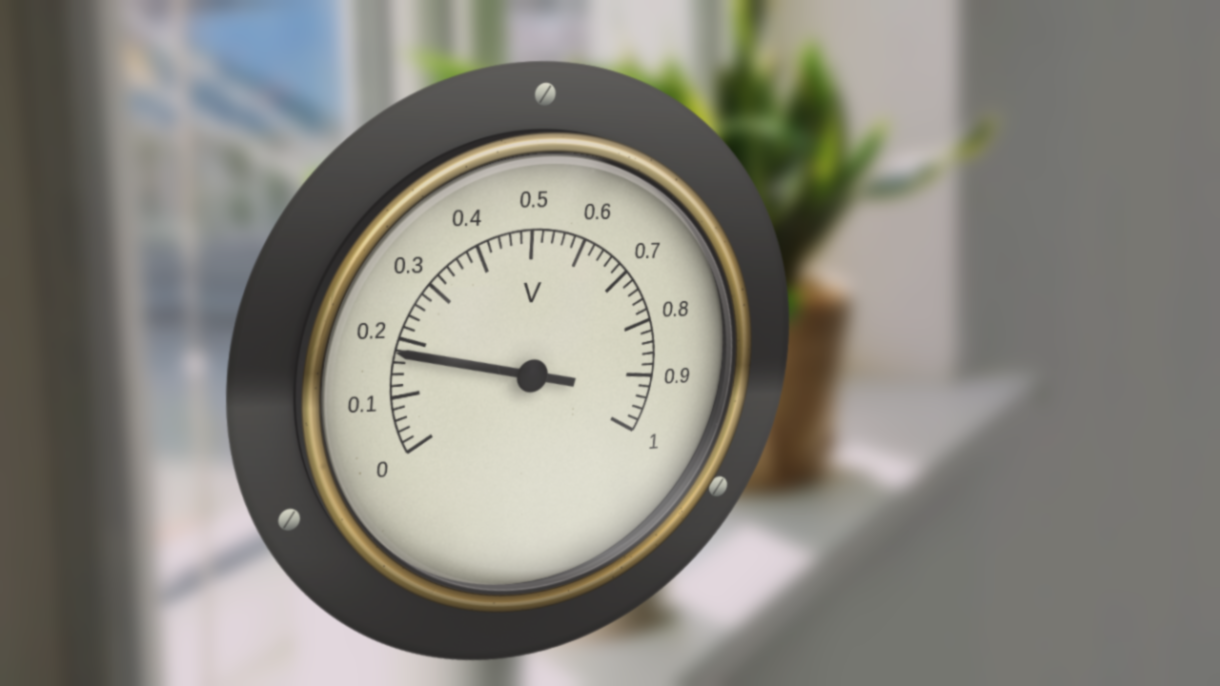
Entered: {"value": 0.18, "unit": "V"}
